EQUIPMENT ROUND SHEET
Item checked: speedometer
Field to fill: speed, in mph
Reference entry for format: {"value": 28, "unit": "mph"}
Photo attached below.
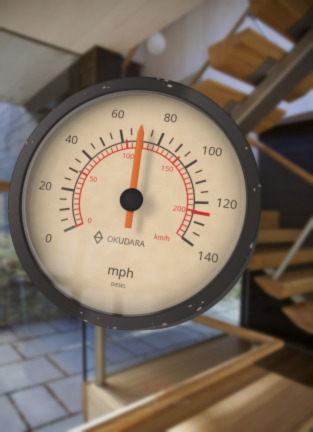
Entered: {"value": 70, "unit": "mph"}
